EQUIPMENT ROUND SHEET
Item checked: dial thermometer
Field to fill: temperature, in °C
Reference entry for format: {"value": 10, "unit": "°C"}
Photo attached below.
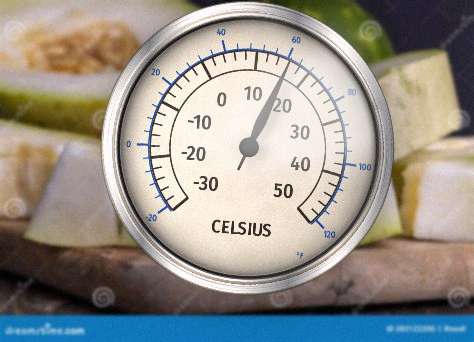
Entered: {"value": 16, "unit": "°C"}
